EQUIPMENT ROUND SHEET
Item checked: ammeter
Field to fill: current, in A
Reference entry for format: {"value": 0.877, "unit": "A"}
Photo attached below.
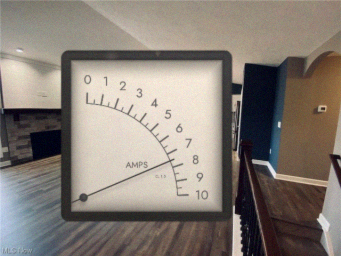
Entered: {"value": 7.5, "unit": "A"}
